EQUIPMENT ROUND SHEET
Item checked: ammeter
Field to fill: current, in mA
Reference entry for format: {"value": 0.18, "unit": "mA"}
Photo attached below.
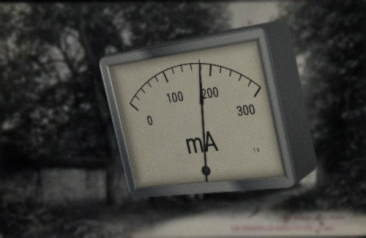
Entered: {"value": 180, "unit": "mA"}
